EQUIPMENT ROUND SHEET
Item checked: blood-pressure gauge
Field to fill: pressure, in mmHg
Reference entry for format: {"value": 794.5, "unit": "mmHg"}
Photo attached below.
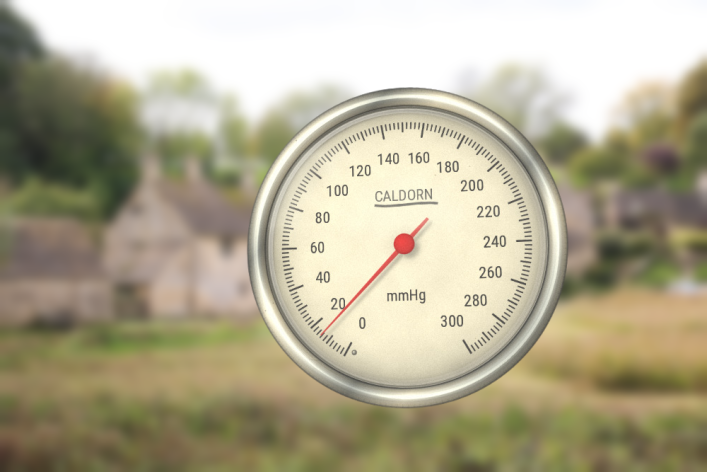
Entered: {"value": 14, "unit": "mmHg"}
